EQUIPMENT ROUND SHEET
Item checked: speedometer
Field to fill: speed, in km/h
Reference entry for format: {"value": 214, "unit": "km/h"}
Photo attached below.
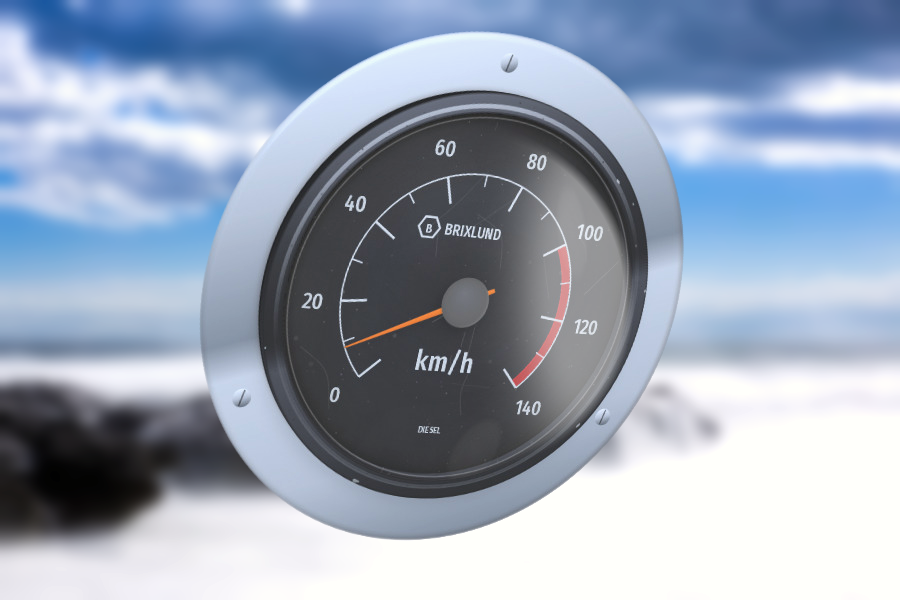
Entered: {"value": 10, "unit": "km/h"}
